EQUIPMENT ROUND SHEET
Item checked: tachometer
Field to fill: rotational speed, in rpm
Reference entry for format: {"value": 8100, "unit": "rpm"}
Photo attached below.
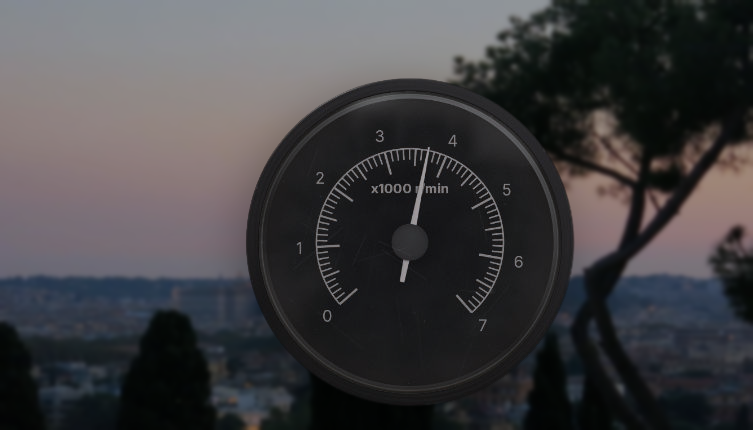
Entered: {"value": 3700, "unit": "rpm"}
